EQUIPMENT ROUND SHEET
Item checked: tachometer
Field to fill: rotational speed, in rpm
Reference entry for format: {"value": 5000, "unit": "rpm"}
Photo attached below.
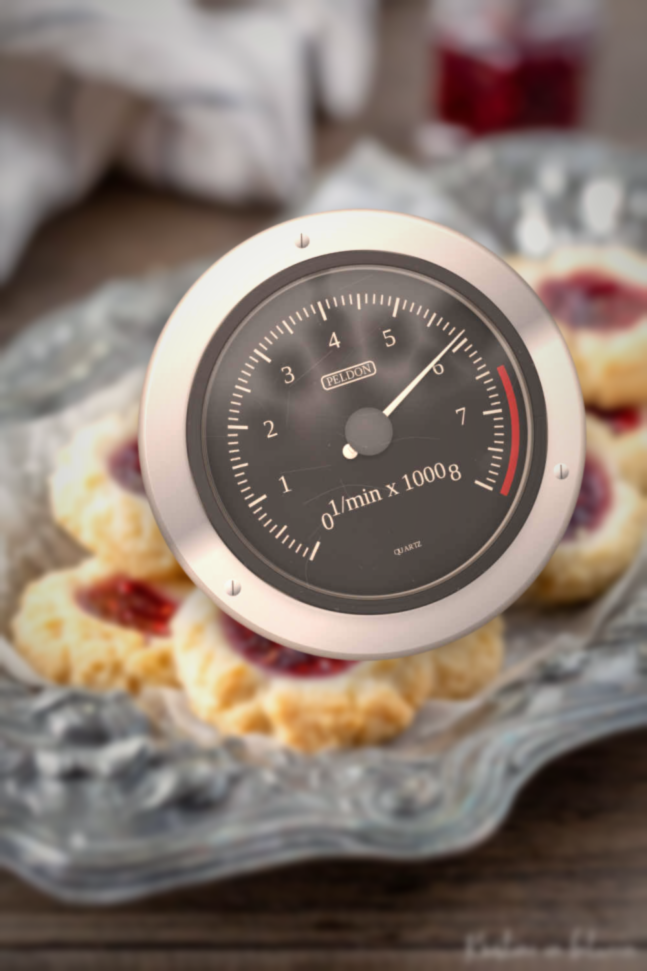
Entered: {"value": 5900, "unit": "rpm"}
